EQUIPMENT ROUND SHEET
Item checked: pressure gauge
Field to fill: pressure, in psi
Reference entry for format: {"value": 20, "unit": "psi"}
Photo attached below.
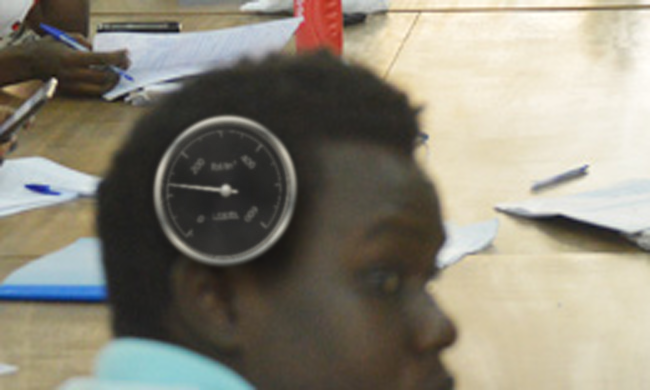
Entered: {"value": 125, "unit": "psi"}
